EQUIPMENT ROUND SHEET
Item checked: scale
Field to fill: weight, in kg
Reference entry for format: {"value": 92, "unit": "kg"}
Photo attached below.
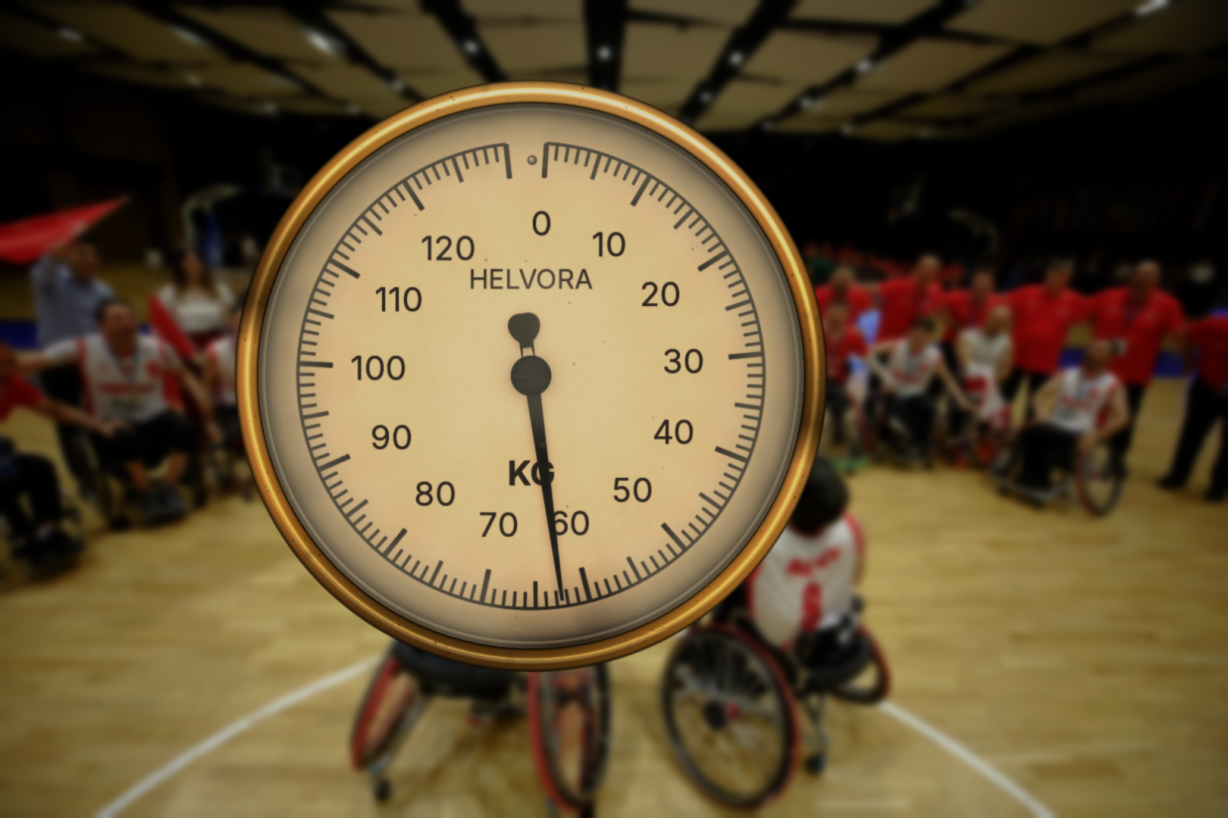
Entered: {"value": 62.5, "unit": "kg"}
